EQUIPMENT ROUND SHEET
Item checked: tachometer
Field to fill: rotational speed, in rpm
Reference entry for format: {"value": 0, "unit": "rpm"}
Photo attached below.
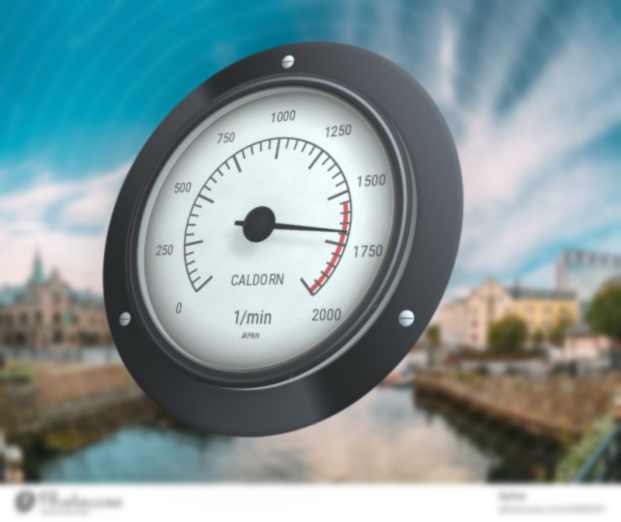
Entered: {"value": 1700, "unit": "rpm"}
